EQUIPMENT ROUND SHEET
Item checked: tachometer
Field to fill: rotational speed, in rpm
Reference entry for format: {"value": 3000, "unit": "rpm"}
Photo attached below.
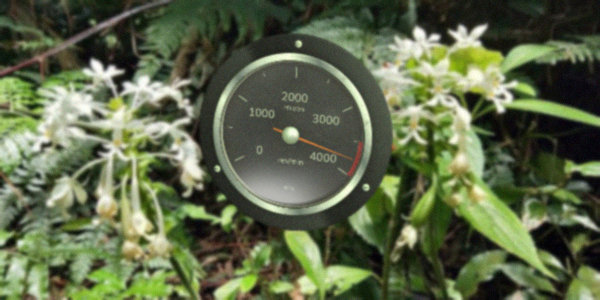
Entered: {"value": 3750, "unit": "rpm"}
